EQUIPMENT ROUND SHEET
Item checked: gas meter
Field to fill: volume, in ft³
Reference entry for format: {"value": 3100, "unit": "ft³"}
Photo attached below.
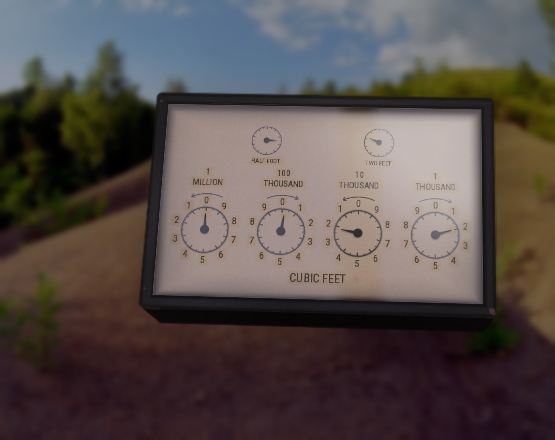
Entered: {"value": 2200, "unit": "ft³"}
